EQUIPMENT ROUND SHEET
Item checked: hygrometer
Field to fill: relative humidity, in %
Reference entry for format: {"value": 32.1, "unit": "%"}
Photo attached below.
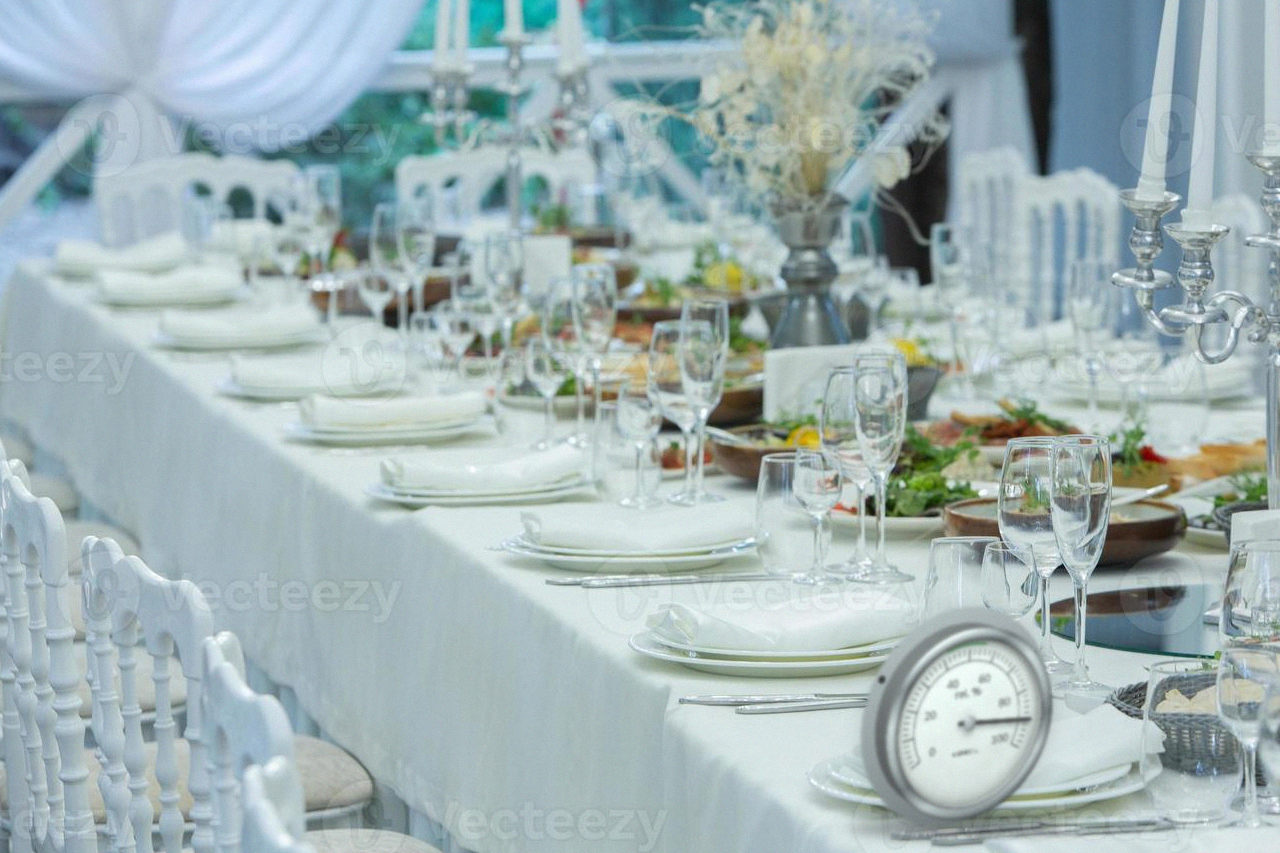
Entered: {"value": 90, "unit": "%"}
